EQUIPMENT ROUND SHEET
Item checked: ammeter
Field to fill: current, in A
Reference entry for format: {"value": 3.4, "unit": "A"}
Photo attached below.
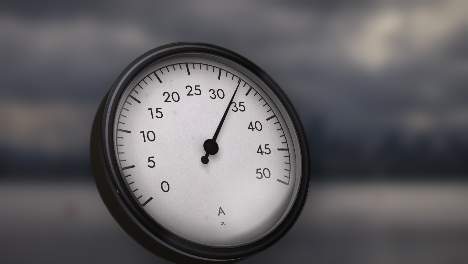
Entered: {"value": 33, "unit": "A"}
